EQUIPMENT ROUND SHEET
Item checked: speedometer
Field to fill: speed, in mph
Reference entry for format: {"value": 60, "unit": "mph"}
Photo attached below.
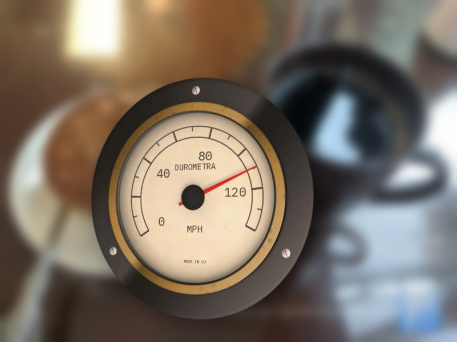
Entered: {"value": 110, "unit": "mph"}
